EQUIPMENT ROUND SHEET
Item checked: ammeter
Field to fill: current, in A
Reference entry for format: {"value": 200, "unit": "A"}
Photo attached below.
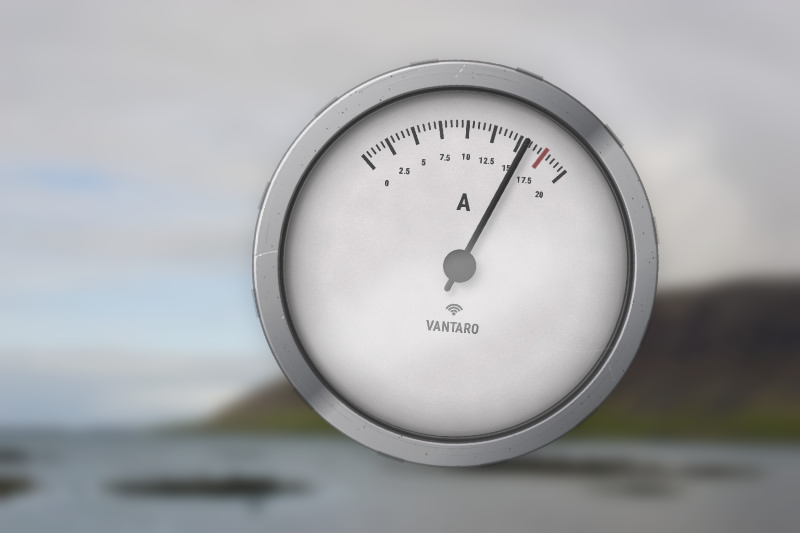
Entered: {"value": 15.5, "unit": "A"}
